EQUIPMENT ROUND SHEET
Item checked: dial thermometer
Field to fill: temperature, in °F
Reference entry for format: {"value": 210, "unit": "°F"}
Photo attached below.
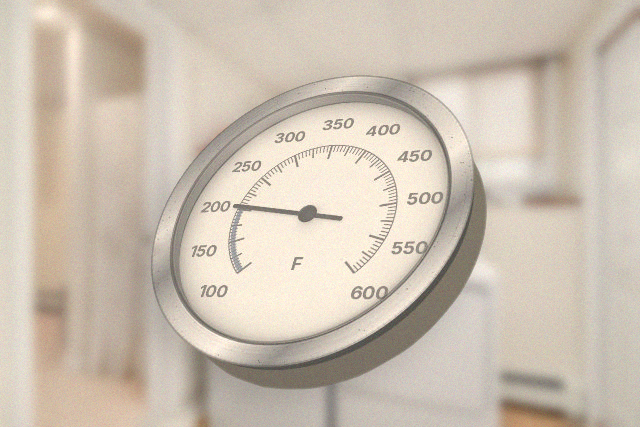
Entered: {"value": 200, "unit": "°F"}
